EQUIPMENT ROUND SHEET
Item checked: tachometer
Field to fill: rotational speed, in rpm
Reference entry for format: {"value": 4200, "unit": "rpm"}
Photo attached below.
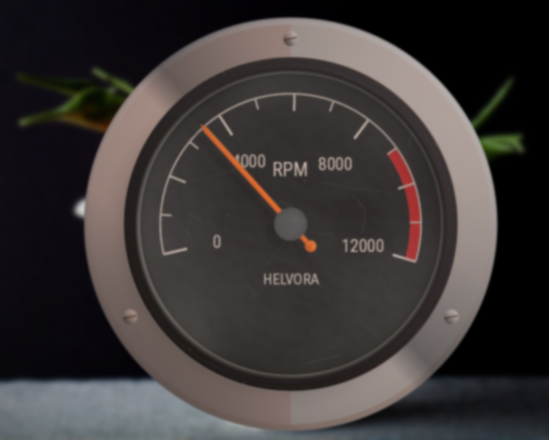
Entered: {"value": 3500, "unit": "rpm"}
